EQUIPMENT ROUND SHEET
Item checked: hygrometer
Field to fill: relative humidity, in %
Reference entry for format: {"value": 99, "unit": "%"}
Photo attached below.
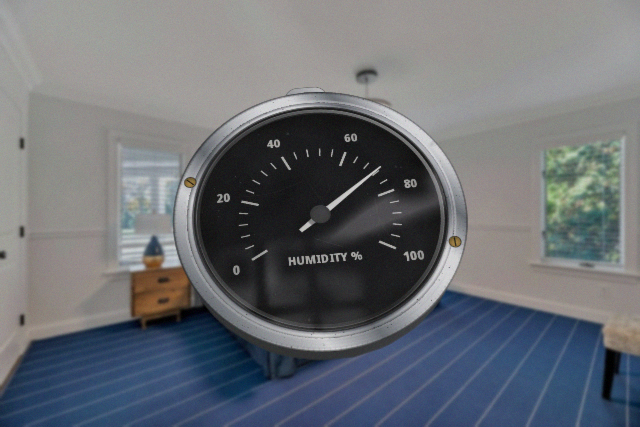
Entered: {"value": 72, "unit": "%"}
